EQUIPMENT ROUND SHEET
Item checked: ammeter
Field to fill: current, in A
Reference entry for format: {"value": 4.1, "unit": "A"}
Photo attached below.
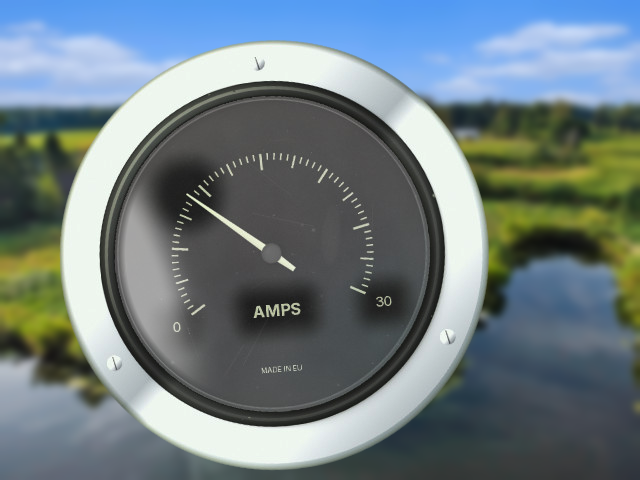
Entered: {"value": 9, "unit": "A"}
